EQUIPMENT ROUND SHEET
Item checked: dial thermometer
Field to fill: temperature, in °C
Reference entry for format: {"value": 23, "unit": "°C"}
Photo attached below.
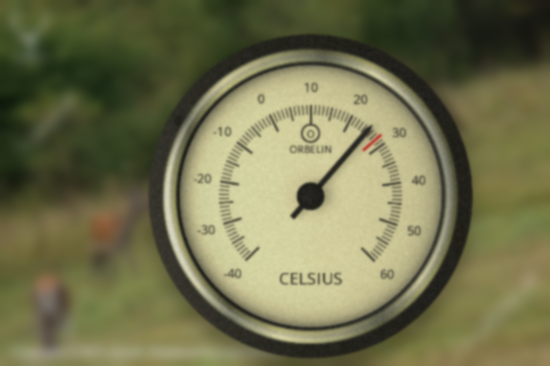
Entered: {"value": 25, "unit": "°C"}
